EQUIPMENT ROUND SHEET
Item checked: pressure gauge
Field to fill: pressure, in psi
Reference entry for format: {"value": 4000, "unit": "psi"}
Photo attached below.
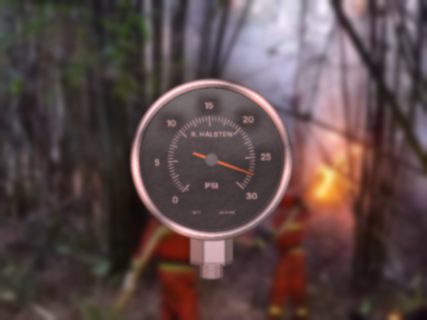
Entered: {"value": 27.5, "unit": "psi"}
